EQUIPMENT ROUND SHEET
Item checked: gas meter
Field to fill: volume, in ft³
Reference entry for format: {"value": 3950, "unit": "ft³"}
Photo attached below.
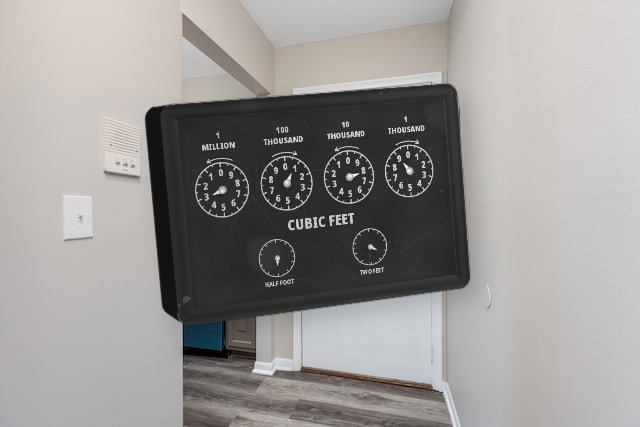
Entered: {"value": 307900, "unit": "ft³"}
